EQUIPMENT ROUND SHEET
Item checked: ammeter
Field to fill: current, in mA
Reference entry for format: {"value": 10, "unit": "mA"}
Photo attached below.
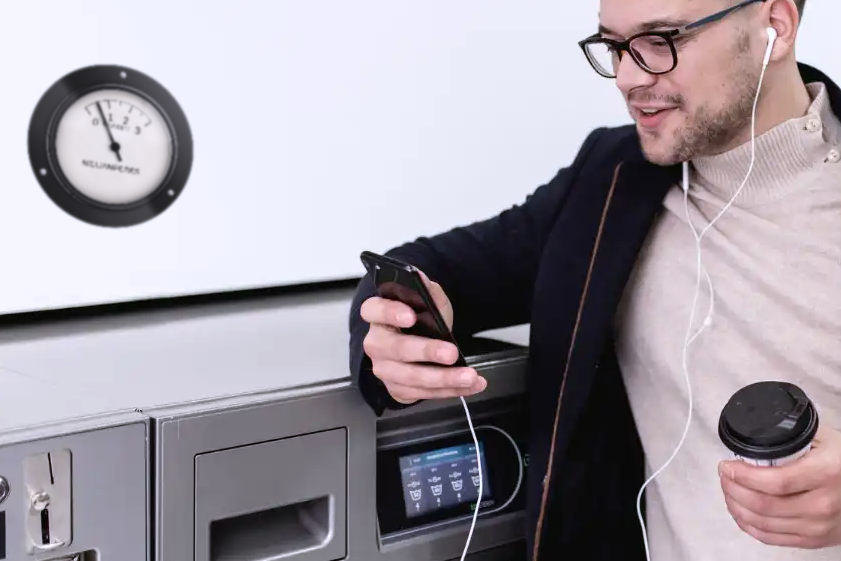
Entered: {"value": 0.5, "unit": "mA"}
